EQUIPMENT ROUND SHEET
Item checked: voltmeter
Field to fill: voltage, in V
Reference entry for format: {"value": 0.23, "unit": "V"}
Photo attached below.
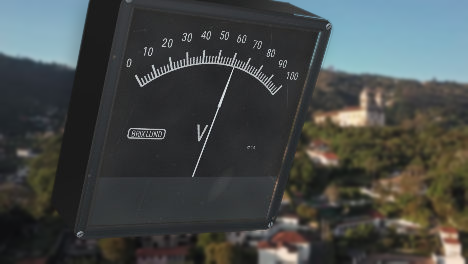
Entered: {"value": 60, "unit": "V"}
